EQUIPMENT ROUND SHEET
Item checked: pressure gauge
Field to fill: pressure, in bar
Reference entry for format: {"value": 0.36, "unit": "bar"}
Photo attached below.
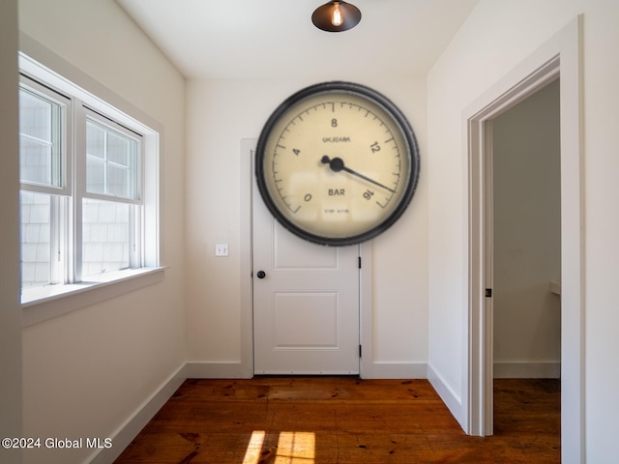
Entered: {"value": 15, "unit": "bar"}
